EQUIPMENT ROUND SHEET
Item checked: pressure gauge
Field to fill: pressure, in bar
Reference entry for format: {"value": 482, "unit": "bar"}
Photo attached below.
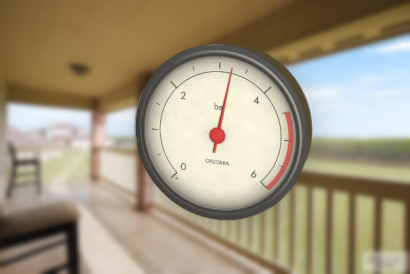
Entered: {"value": 3.25, "unit": "bar"}
